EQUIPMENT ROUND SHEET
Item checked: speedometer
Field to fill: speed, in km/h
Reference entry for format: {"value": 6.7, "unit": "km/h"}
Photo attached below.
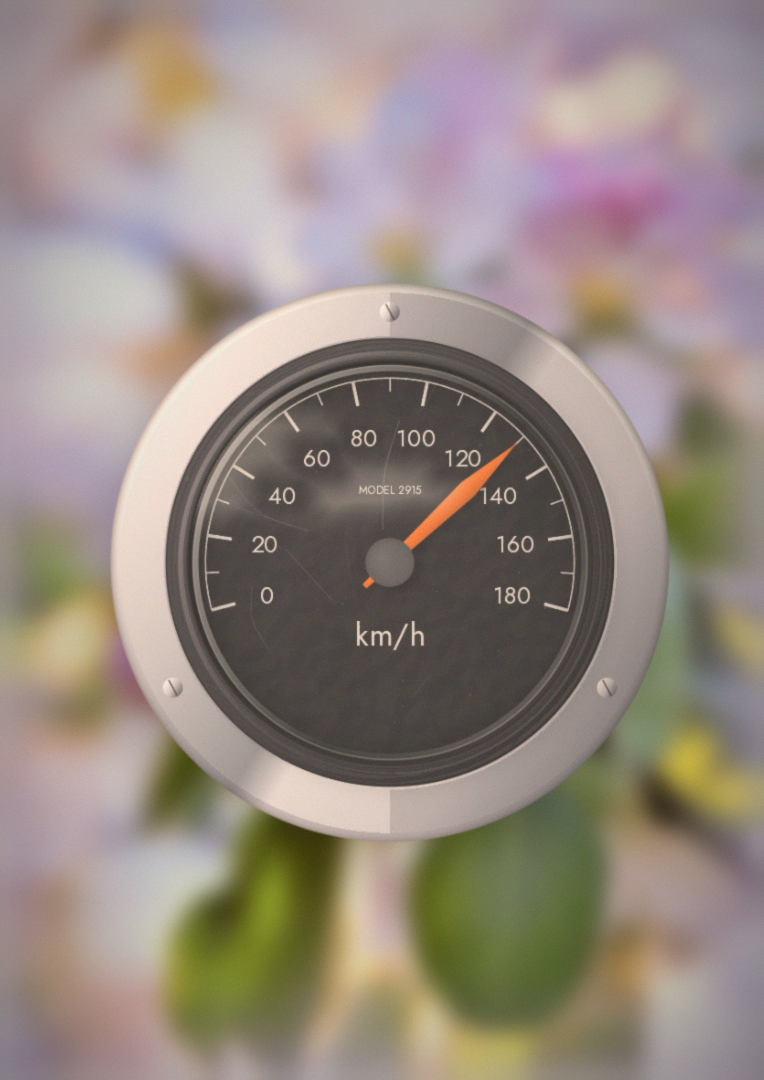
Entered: {"value": 130, "unit": "km/h"}
